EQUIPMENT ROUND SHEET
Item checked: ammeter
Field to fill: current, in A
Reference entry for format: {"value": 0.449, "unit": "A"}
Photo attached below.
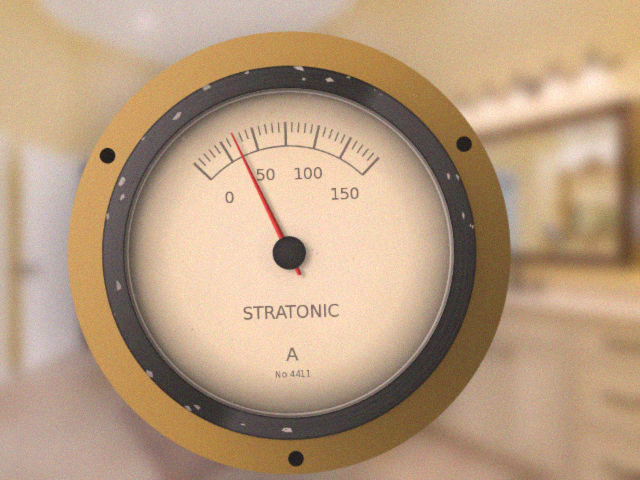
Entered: {"value": 35, "unit": "A"}
